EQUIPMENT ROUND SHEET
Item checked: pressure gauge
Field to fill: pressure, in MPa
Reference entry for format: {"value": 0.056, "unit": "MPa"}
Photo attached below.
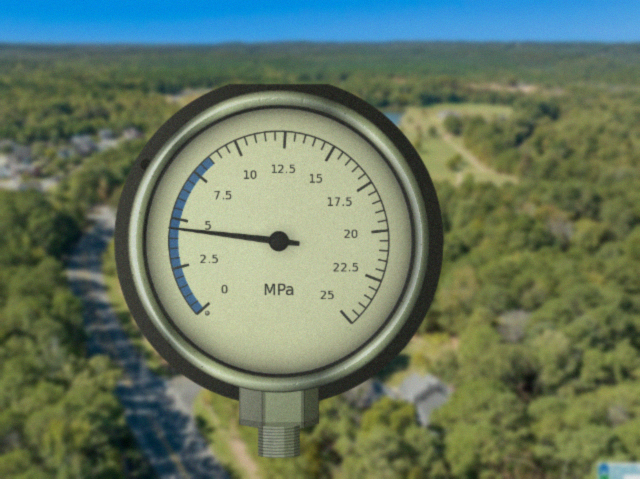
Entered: {"value": 4.5, "unit": "MPa"}
